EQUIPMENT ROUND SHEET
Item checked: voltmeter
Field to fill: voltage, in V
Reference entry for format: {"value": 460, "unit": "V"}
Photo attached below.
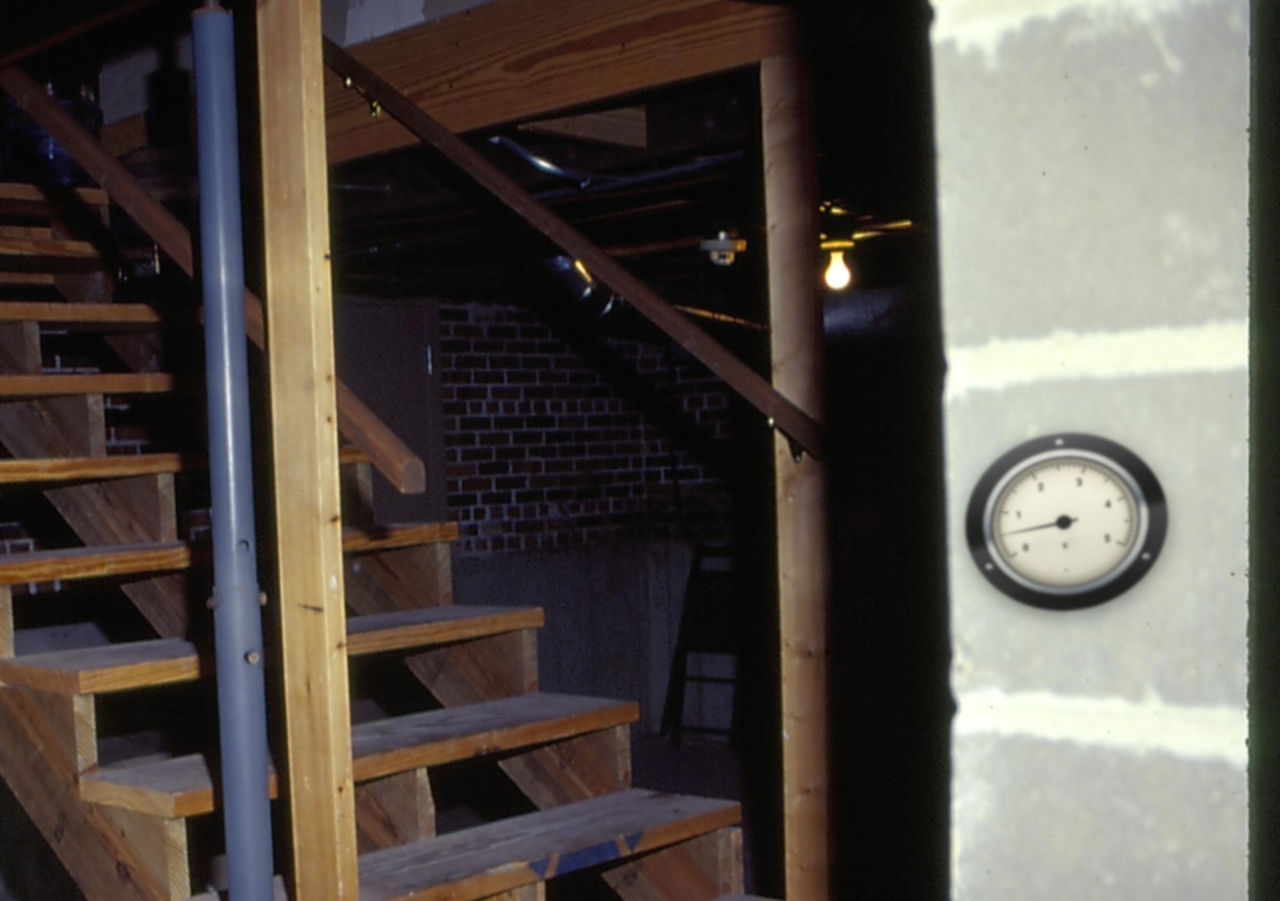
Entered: {"value": 0.5, "unit": "V"}
